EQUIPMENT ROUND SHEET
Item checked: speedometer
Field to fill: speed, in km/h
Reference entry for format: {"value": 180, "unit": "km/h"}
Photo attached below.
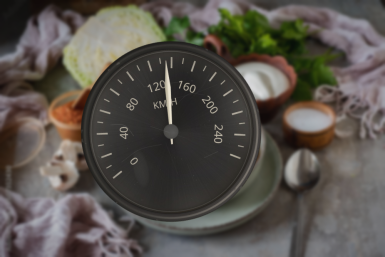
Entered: {"value": 135, "unit": "km/h"}
